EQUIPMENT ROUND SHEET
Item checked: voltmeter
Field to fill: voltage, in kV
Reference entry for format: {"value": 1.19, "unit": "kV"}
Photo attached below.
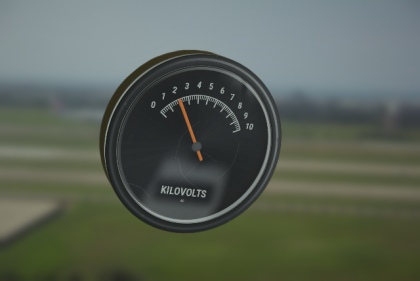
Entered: {"value": 2, "unit": "kV"}
